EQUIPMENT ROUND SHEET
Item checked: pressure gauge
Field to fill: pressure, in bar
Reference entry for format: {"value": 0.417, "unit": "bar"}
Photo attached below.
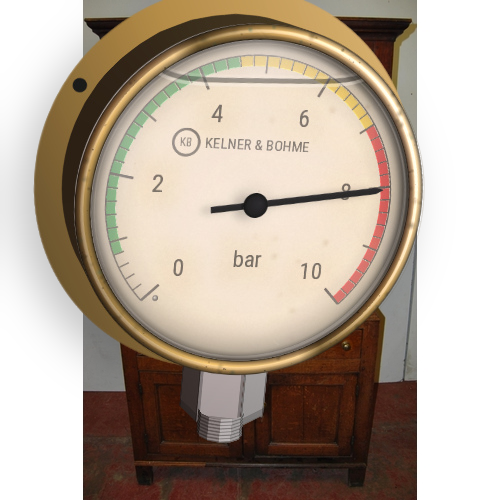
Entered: {"value": 8, "unit": "bar"}
